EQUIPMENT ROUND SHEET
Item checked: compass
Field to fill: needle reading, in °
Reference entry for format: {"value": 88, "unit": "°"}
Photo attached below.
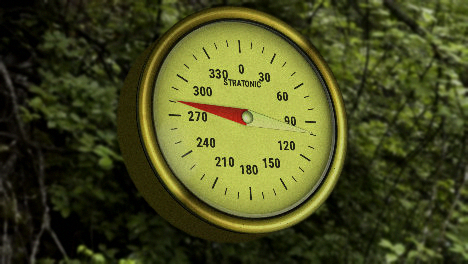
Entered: {"value": 280, "unit": "°"}
